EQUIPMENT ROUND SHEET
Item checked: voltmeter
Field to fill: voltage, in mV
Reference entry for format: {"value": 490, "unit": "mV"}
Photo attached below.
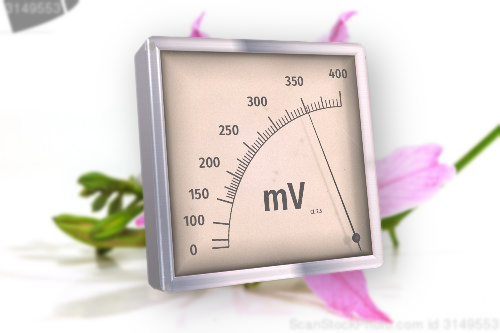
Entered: {"value": 350, "unit": "mV"}
